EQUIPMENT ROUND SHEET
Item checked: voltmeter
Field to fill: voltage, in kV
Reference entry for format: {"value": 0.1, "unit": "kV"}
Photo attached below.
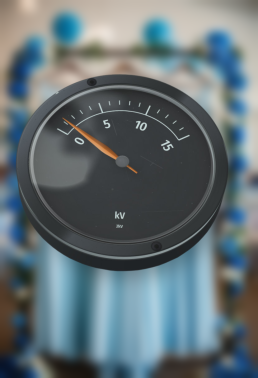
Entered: {"value": 1, "unit": "kV"}
